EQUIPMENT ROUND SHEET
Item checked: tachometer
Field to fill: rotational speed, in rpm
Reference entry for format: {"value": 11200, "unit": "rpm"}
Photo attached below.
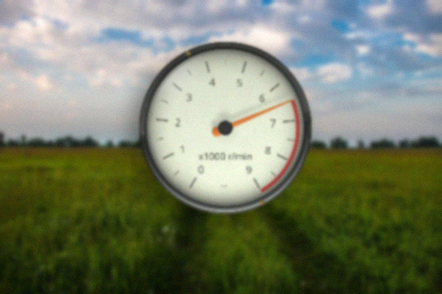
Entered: {"value": 6500, "unit": "rpm"}
